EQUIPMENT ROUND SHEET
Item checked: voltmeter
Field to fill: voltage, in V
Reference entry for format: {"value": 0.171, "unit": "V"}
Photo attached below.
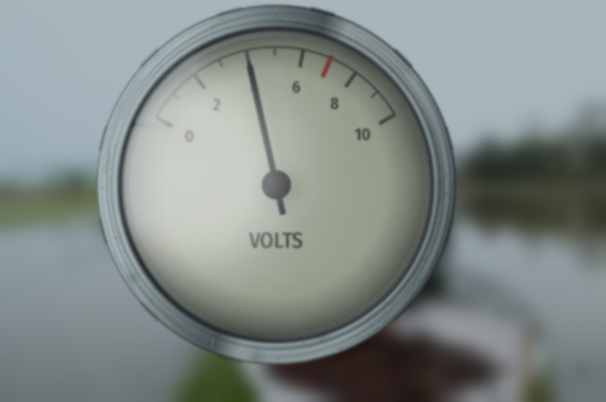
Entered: {"value": 4, "unit": "V"}
